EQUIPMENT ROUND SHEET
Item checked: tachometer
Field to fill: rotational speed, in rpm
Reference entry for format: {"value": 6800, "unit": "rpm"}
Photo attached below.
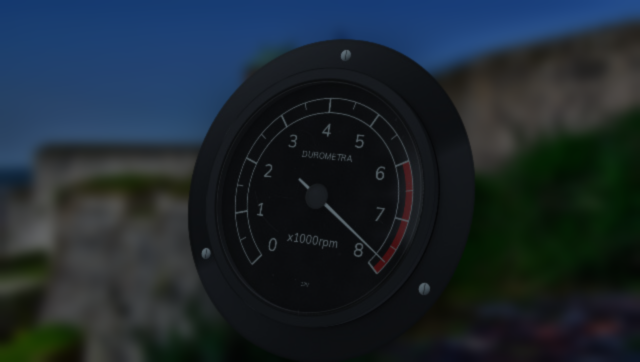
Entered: {"value": 7750, "unit": "rpm"}
